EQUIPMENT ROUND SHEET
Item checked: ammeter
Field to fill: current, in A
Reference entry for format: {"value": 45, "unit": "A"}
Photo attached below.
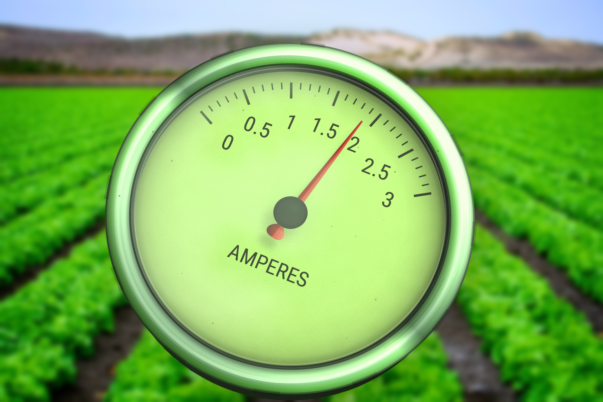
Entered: {"value": 1.9, "unit": "A"}
